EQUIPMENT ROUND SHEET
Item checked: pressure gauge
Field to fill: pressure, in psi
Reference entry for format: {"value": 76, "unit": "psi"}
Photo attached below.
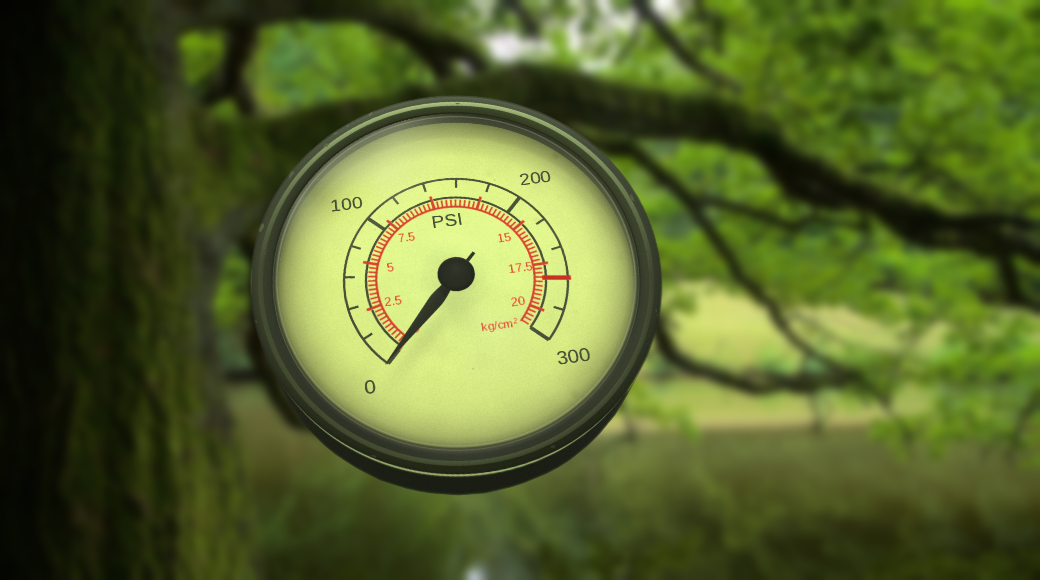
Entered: {"value": 0, "unit": "psi"}
